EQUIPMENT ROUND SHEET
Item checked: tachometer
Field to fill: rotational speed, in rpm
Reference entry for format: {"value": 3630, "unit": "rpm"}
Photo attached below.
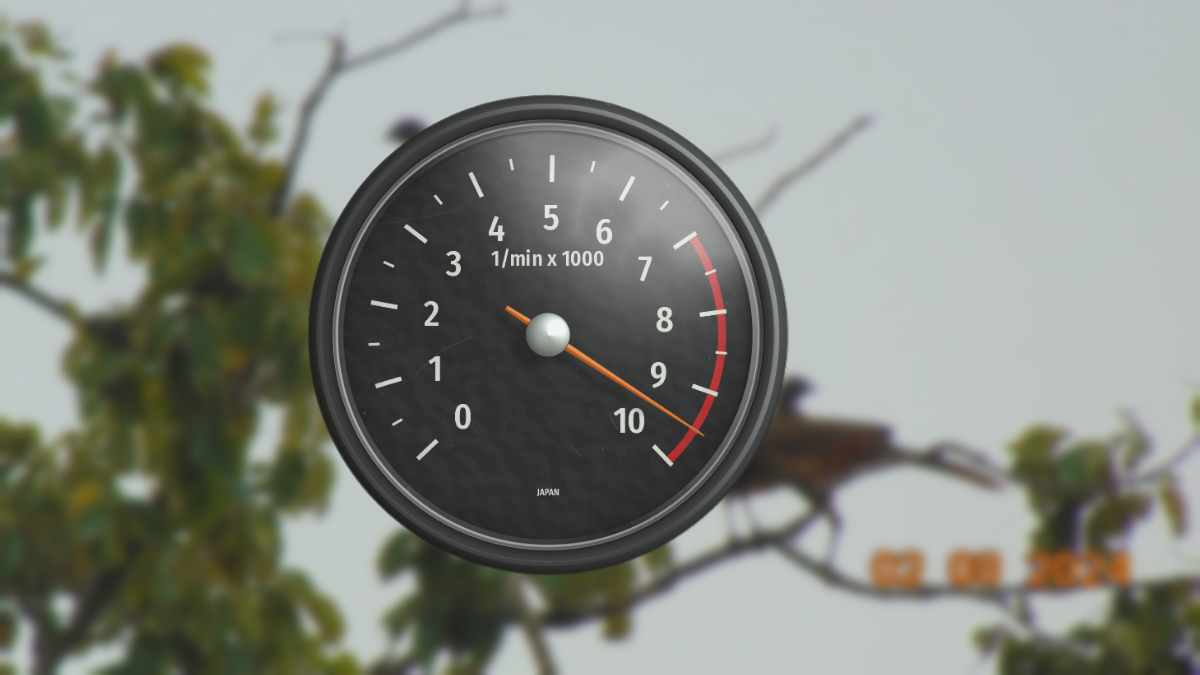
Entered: {"value": 9500, "unit": "rpm"}
